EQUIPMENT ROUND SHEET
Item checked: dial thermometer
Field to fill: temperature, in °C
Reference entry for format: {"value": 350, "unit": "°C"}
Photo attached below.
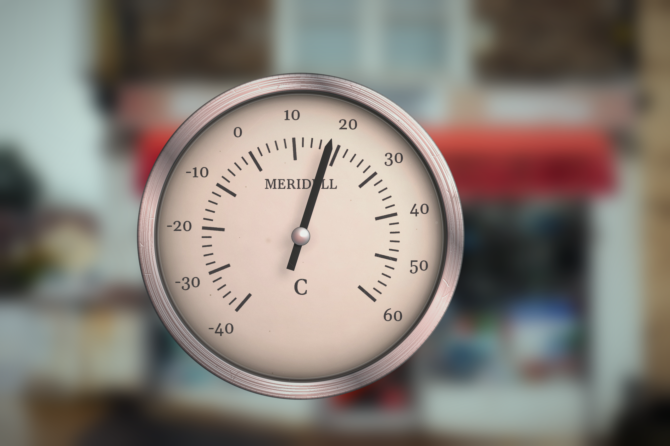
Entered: {"value": 18, "unit": "°C"}
